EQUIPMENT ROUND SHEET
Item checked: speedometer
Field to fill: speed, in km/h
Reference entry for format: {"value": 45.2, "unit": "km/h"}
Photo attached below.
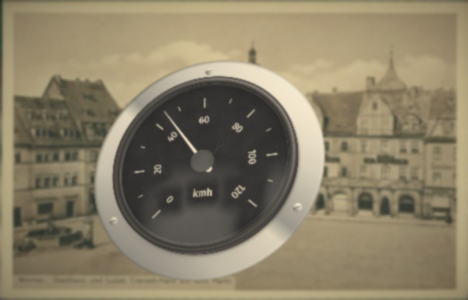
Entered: {"value": 45, "unit": "km/h"}
